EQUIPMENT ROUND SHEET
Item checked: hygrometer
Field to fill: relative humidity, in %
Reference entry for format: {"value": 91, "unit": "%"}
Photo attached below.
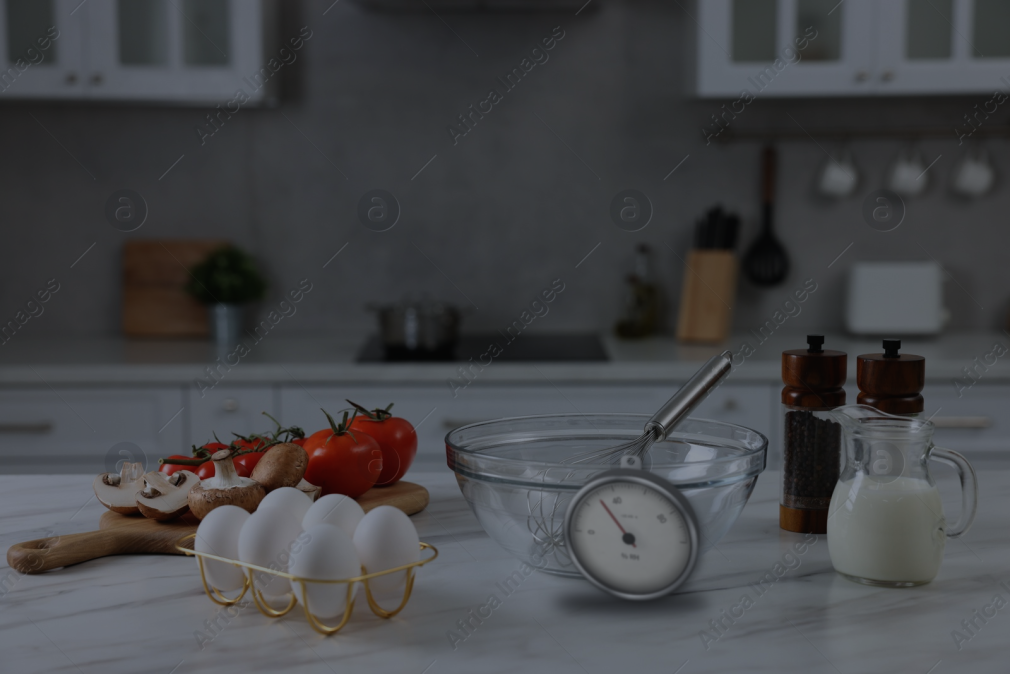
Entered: {"value": 30, "unit": "%"}
